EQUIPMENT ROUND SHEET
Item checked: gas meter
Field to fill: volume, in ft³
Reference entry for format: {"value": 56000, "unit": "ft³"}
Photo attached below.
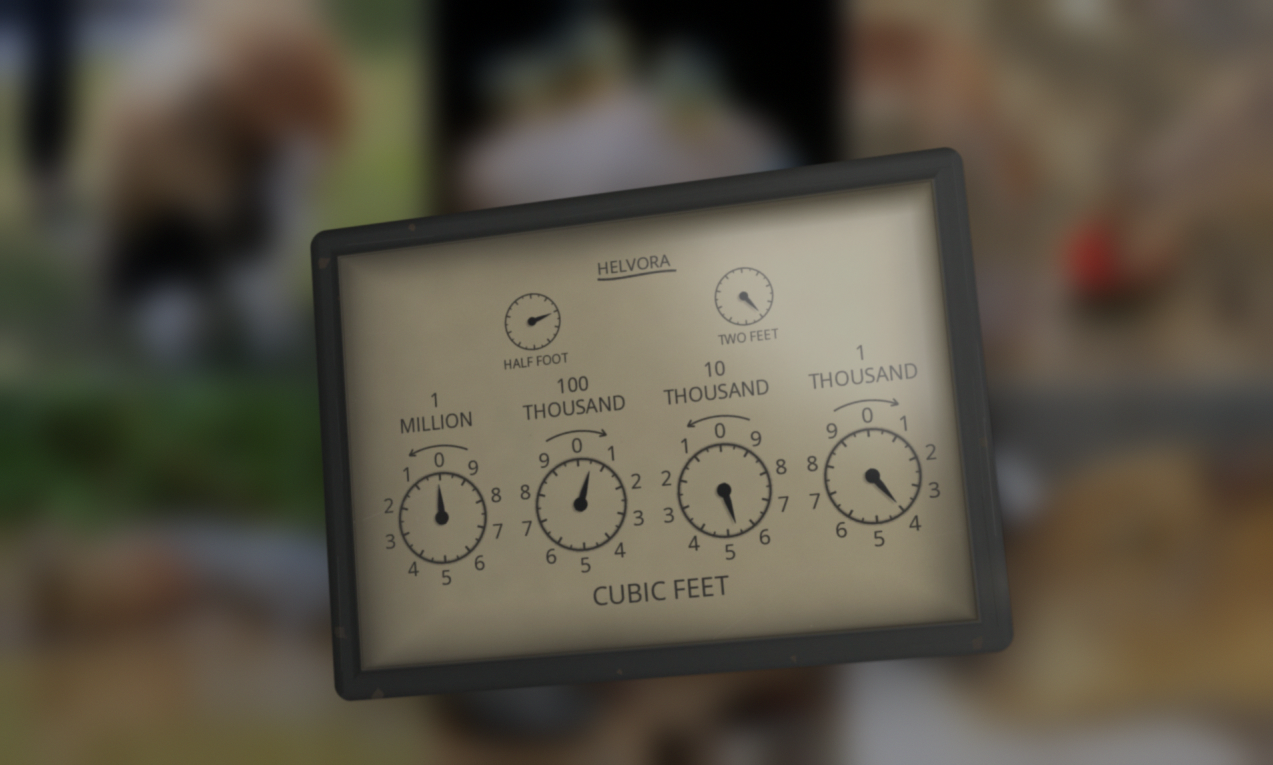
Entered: {"value": 5400, "unit": "ft³"}
